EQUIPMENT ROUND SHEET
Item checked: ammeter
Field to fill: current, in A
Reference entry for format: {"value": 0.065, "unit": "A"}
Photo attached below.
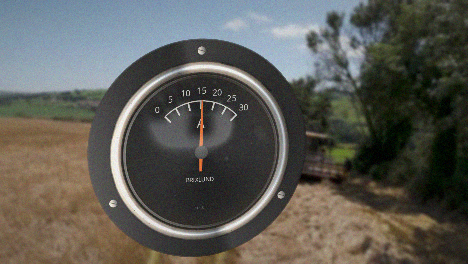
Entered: {"value": 15, "unit": "A"}
